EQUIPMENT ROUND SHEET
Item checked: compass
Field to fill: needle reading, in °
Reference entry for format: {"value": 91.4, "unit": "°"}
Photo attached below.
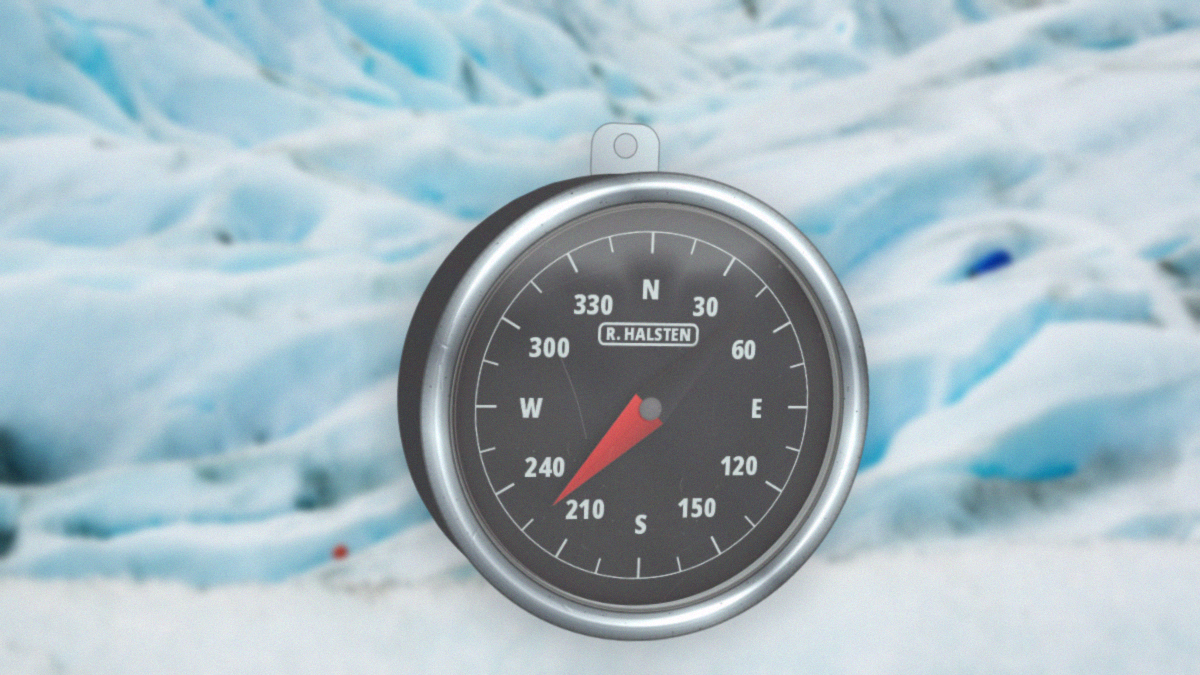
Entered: {"value": 225, "unit": "°"}
